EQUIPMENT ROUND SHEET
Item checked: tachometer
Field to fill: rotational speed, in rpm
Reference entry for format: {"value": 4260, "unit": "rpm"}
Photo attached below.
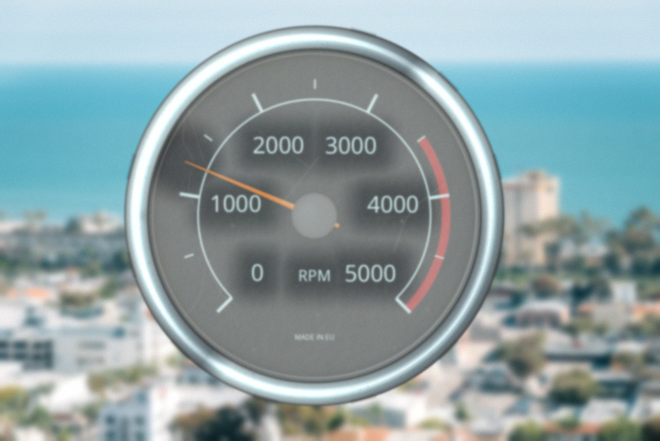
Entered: {"value": 1250, "unit": "rpm"}
